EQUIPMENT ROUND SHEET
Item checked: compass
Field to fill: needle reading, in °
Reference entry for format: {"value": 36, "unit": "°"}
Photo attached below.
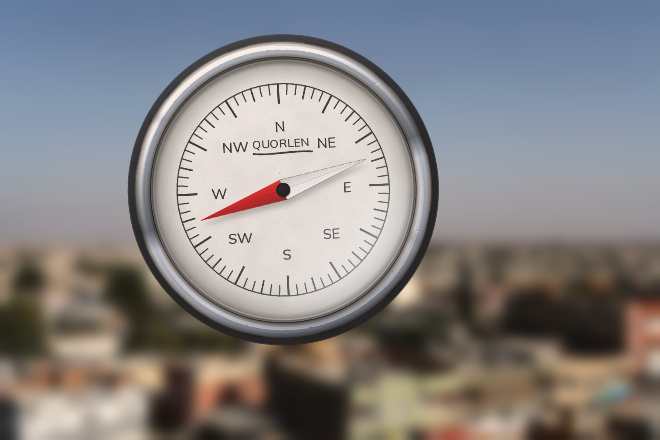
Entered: {"value": 252.5, "unit": "°"}
